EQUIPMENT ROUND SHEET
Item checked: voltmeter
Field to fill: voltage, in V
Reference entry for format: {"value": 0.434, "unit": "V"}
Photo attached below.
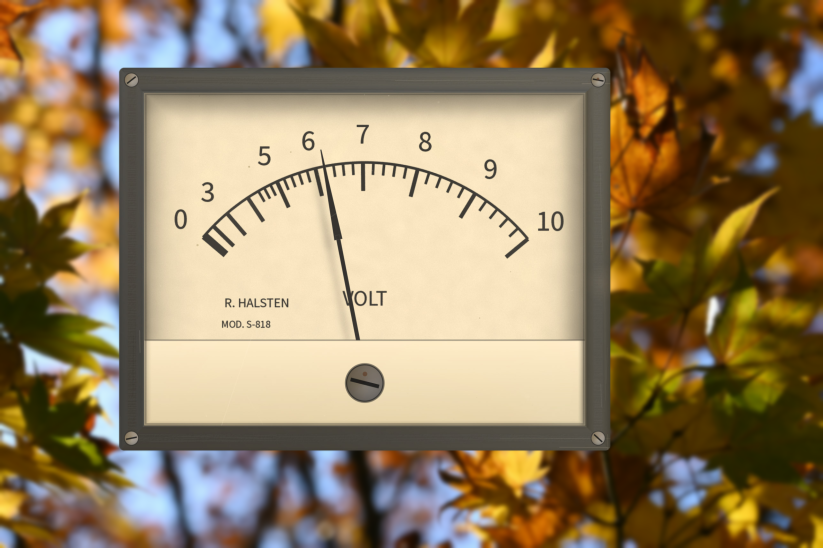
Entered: {"value": 6.2, "unit": "V"}
